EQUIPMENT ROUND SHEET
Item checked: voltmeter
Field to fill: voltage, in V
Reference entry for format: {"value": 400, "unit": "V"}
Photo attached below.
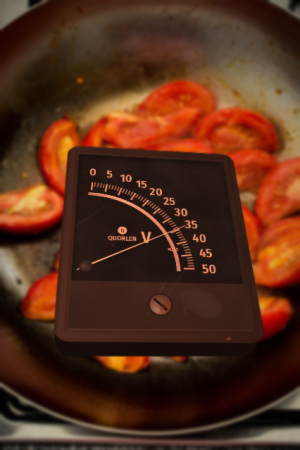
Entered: {"value": 35, "unit": "V"}
